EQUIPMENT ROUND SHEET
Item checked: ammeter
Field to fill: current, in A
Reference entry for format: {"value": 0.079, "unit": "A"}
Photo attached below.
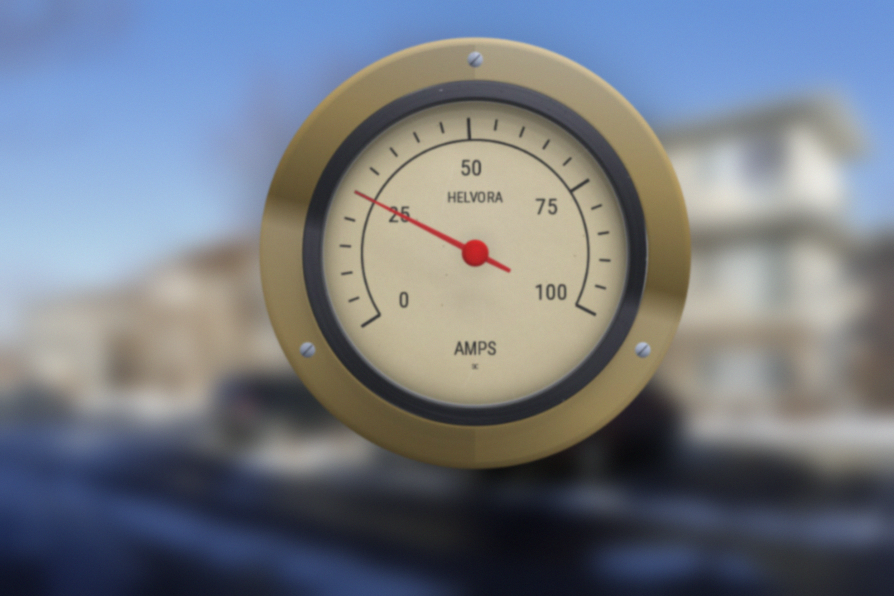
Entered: {"value": 25, "unit": "A"}
